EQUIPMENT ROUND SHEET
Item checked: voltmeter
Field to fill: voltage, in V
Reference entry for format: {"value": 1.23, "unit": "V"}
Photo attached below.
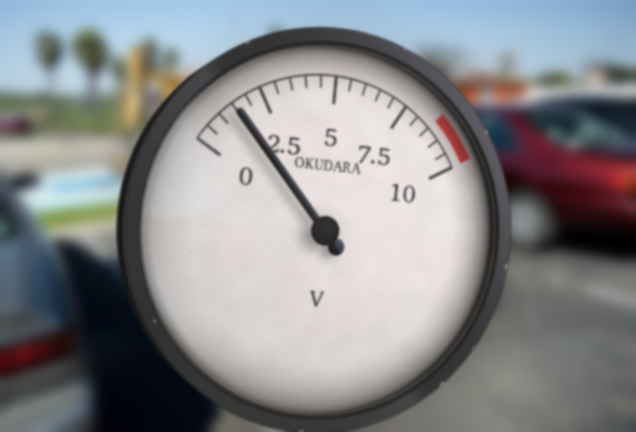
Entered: {"value": 1.5, "unit": "V"}
